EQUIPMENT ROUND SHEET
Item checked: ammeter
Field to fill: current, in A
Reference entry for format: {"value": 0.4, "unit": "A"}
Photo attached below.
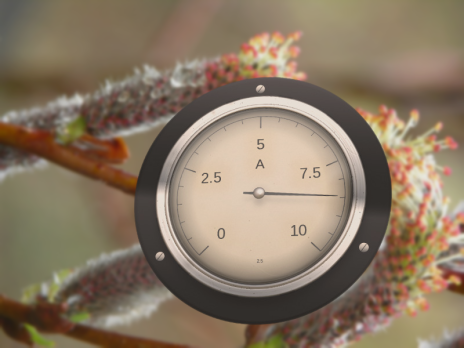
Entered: {"value": 8.5, "unit": "A"}
